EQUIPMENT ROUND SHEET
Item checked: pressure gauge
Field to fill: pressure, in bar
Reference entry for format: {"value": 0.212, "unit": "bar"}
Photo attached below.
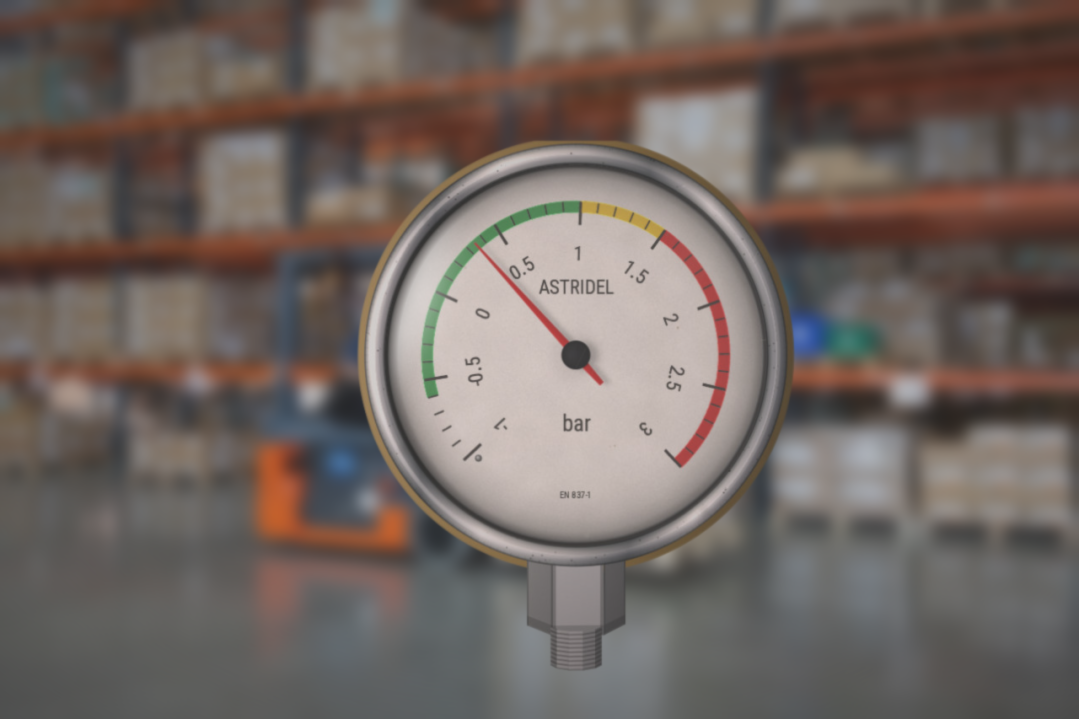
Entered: {"value": 0.35, "unit": "bar"}
